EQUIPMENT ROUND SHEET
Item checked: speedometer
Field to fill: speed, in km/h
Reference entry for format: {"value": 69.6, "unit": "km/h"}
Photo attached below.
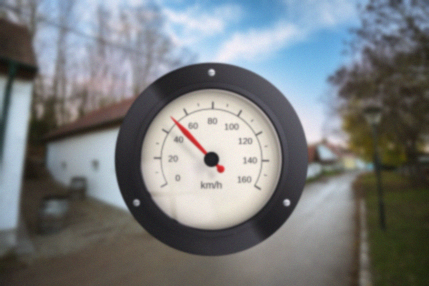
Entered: {"value": 50, "unit": "km/h"}
